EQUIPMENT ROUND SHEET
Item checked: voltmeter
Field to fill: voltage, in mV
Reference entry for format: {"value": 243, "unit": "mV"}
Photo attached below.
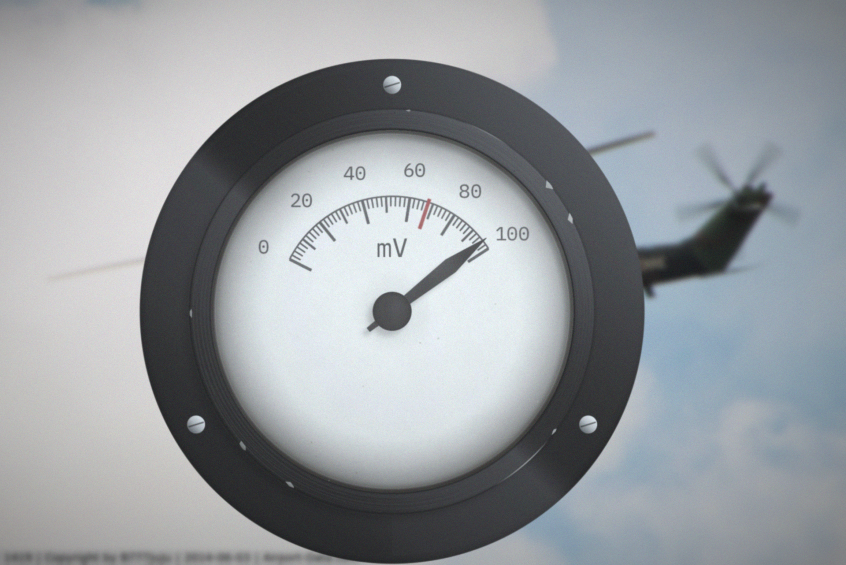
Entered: {"value": 96, "unit": "mV"}
